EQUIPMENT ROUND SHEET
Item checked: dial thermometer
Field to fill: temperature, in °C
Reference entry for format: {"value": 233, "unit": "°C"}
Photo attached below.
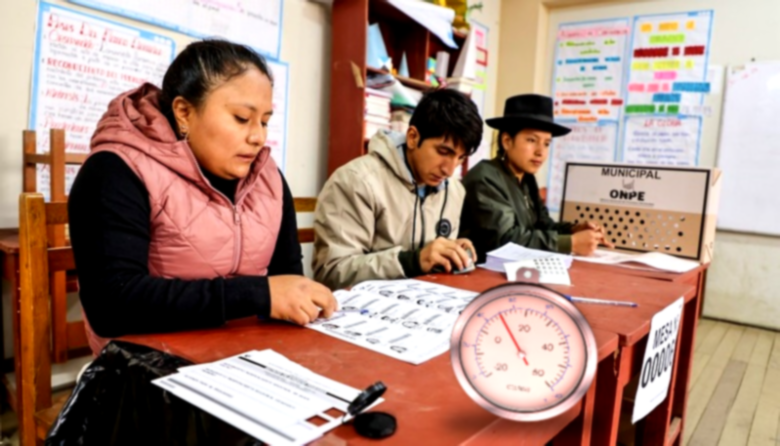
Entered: {"value": 10, "unit": "°C"}
